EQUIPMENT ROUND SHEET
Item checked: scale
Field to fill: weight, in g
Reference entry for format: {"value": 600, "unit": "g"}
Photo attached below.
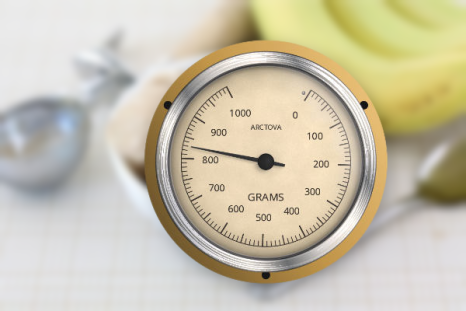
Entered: {"value": 830, "unit": "g"}
